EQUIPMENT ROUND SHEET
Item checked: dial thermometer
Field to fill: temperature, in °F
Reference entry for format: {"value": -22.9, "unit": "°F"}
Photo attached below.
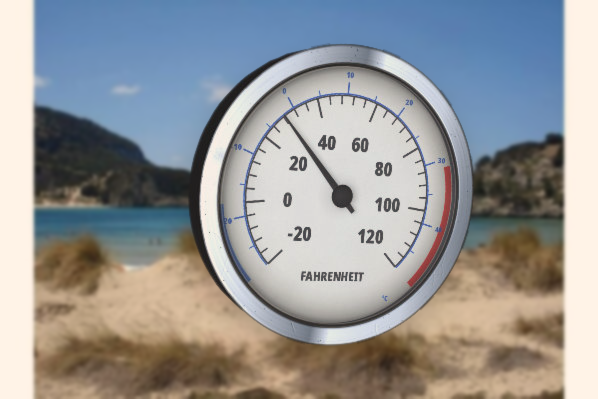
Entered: {"value": 28, "unit": "°F"}
